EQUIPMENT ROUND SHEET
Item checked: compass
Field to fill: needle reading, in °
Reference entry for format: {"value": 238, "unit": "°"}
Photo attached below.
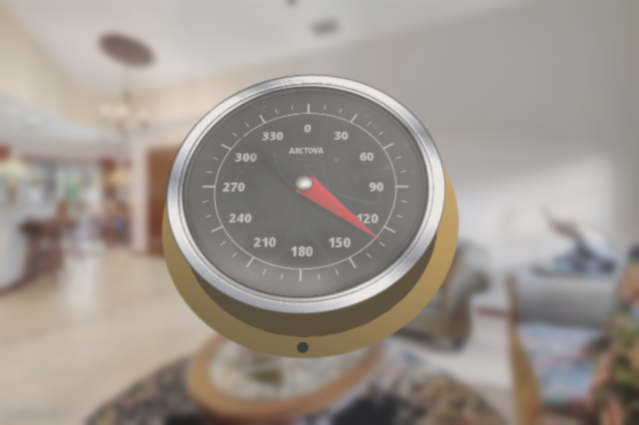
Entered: {"value": 130, "unit": "°"}
